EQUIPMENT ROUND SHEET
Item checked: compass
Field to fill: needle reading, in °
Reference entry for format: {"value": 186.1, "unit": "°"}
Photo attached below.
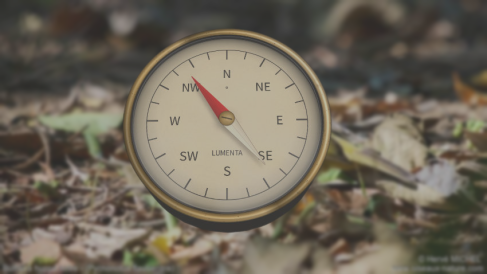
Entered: {"value": 322.5, "unit": "°"}
